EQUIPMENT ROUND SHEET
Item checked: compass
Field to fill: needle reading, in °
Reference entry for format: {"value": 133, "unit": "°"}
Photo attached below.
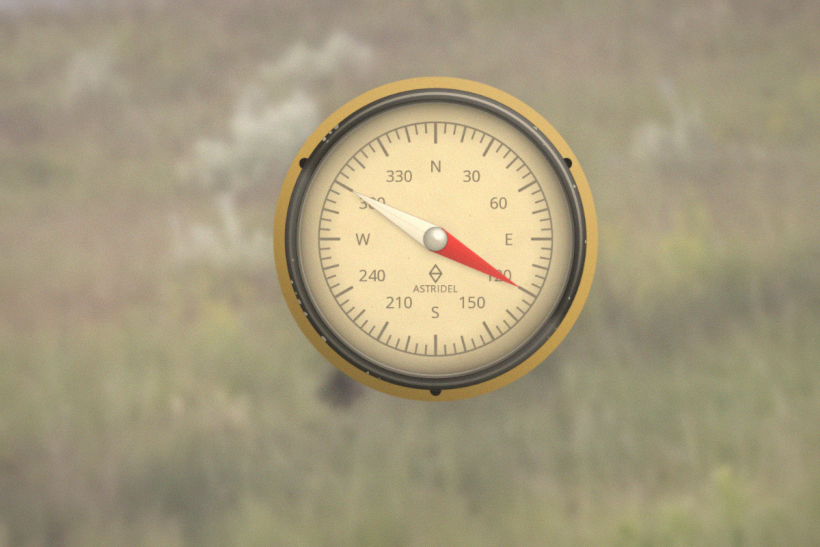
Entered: {"value": 120, "unit": "°"}
